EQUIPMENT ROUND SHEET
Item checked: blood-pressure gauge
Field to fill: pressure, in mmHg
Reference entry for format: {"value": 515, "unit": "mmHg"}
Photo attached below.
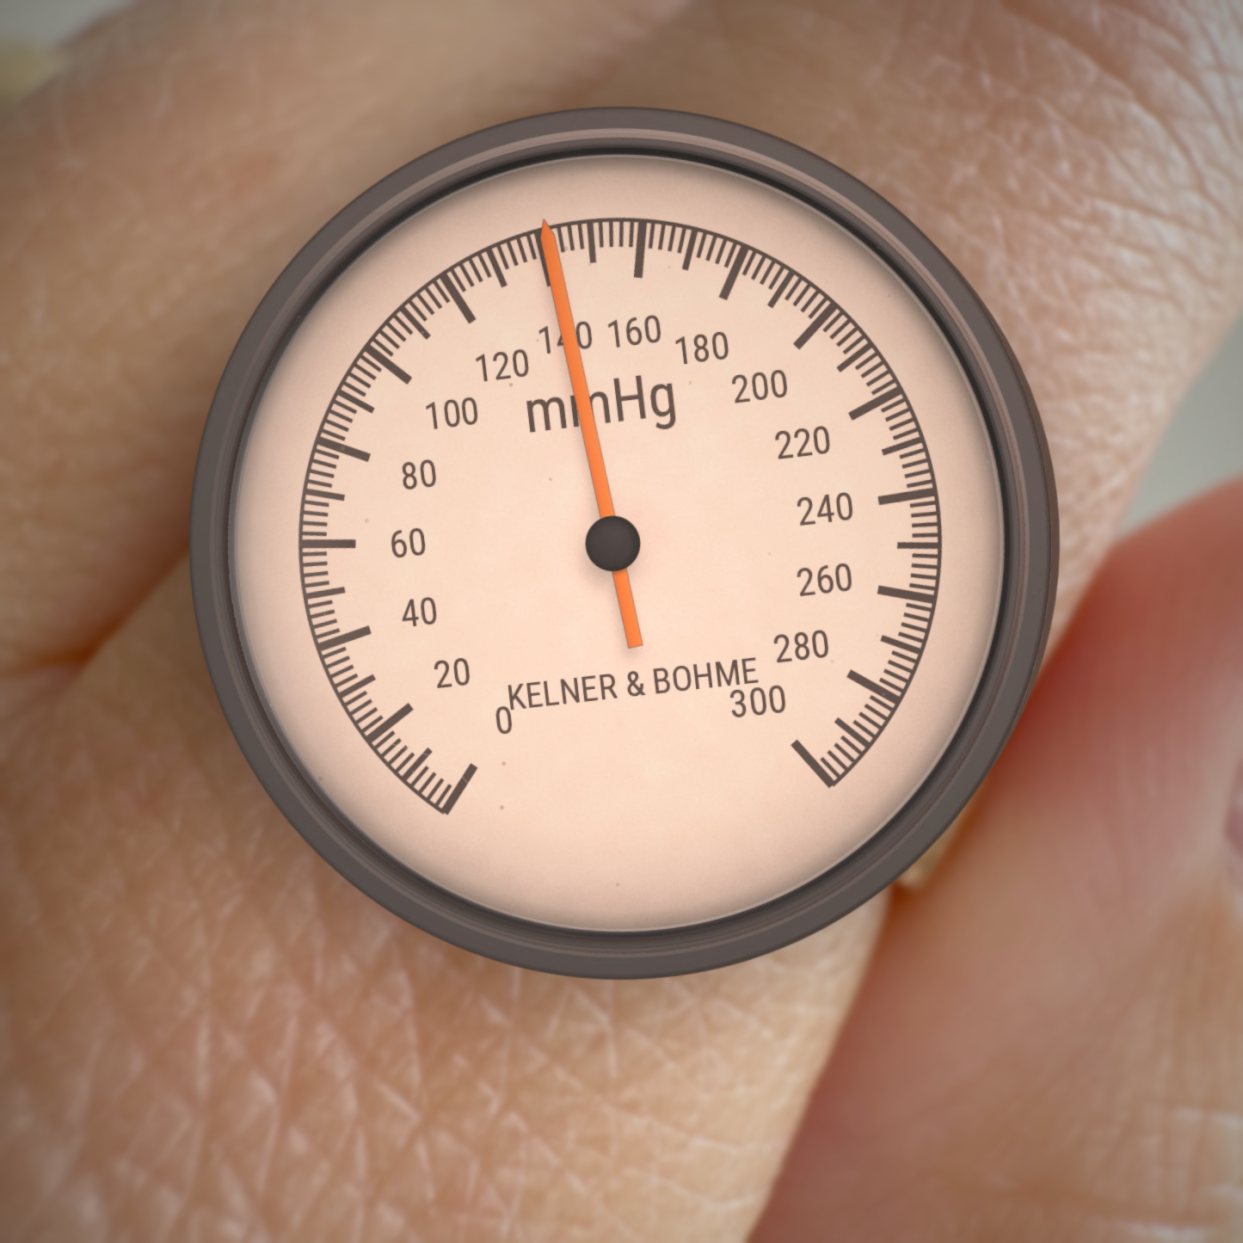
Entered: {"value": 142, "unit": "mmHg"}
